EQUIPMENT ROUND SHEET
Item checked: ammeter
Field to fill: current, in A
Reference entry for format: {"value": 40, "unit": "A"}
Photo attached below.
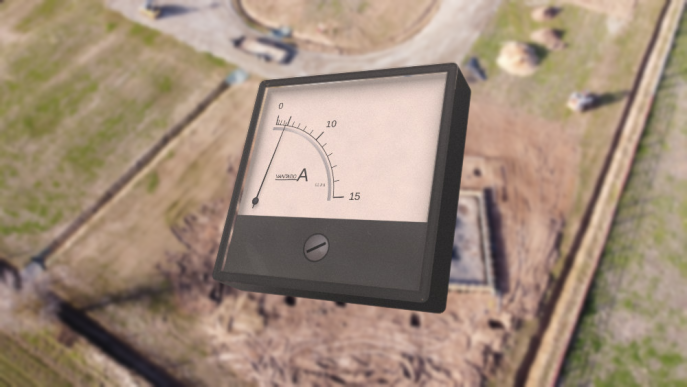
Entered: {"value": 5, "unit": "A"}
